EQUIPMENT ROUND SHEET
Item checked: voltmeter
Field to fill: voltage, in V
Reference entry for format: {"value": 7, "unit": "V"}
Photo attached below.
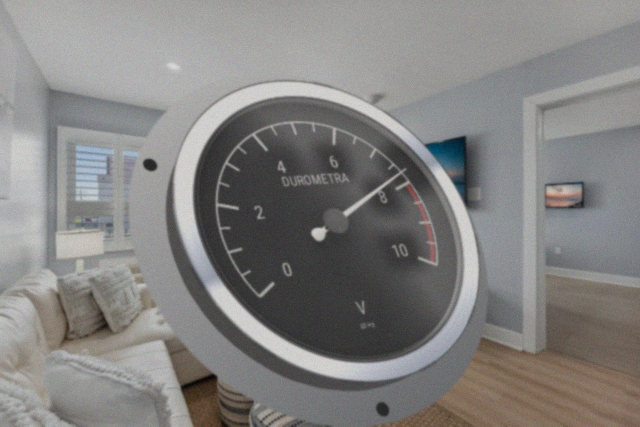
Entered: {"value": 7.75, "unit": "V"}
